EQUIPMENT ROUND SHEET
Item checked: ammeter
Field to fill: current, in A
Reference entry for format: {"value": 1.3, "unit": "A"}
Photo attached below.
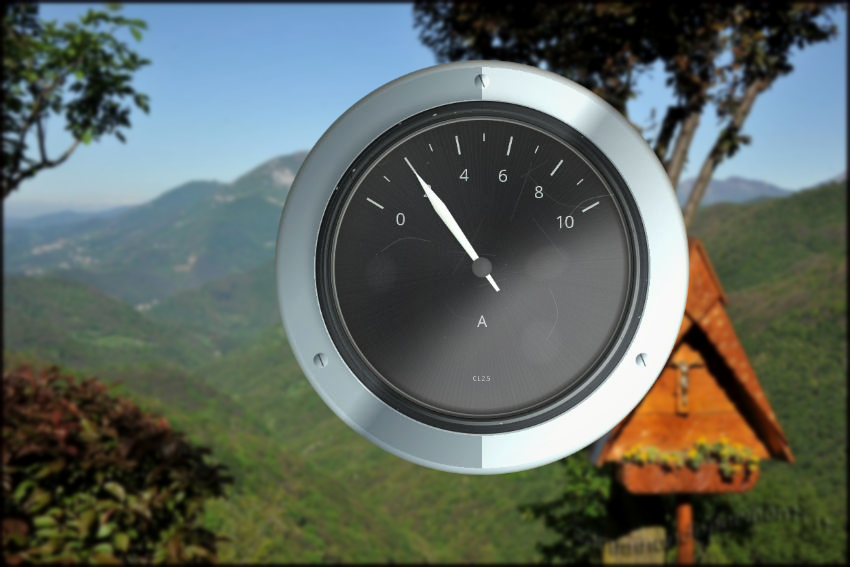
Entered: {"value": 2, "unit": "A"}
